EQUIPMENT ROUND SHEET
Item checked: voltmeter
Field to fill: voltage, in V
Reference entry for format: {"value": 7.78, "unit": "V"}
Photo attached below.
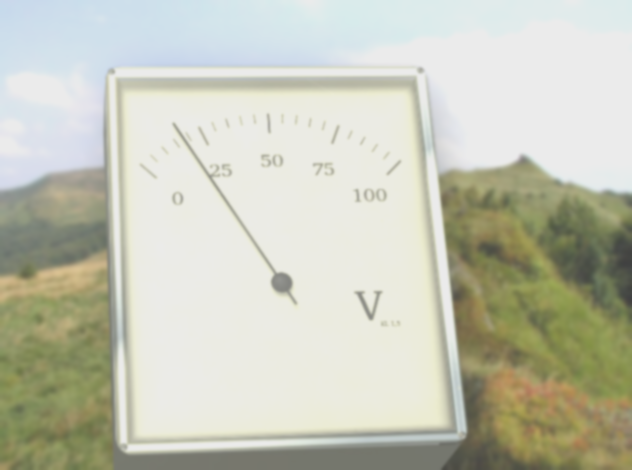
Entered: {"value": 17.5, "unit": "V"}
